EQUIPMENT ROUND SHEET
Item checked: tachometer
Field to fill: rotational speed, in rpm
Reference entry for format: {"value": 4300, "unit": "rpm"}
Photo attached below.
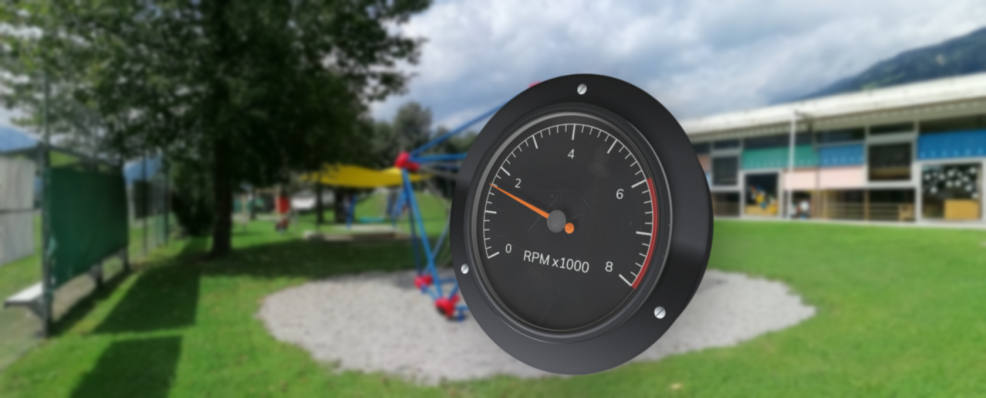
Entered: {"value": 1600, "unit": "rpm"}
